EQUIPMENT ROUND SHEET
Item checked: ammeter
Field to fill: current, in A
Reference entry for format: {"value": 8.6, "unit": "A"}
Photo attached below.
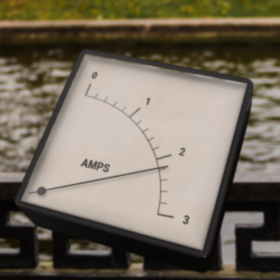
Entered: {"value": 2.2, "unit": "A"}
